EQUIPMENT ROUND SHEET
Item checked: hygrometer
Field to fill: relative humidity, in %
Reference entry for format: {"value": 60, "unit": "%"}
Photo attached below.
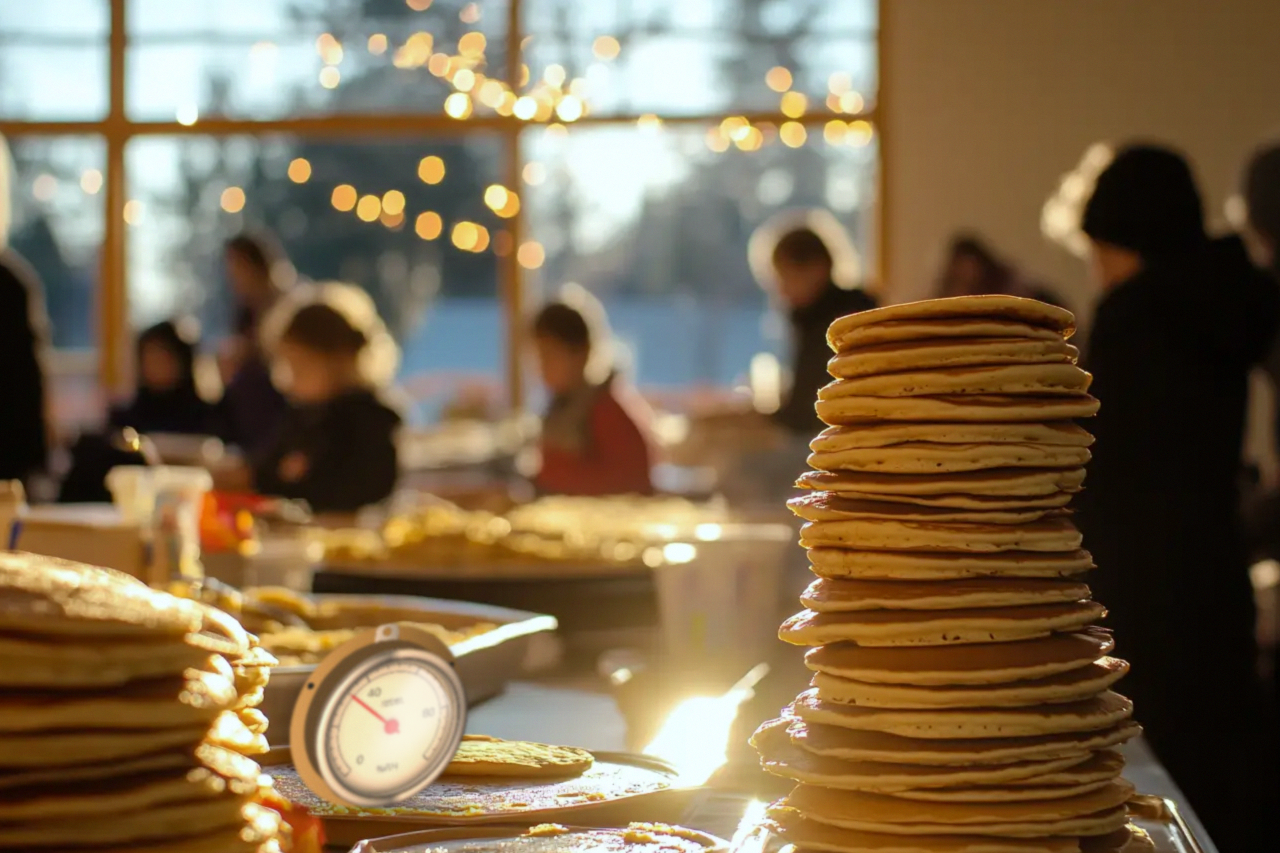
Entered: {"value": 32, "unit": "%"}
